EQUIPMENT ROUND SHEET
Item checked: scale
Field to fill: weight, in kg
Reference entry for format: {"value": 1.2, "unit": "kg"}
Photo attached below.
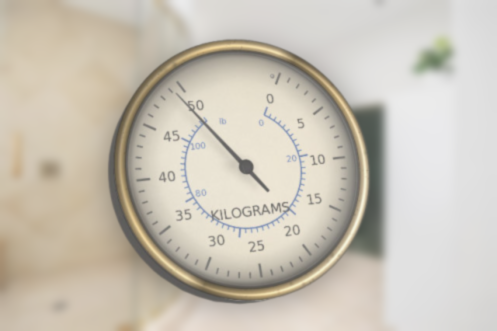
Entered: {"value": 49, "unit": "kg"}
